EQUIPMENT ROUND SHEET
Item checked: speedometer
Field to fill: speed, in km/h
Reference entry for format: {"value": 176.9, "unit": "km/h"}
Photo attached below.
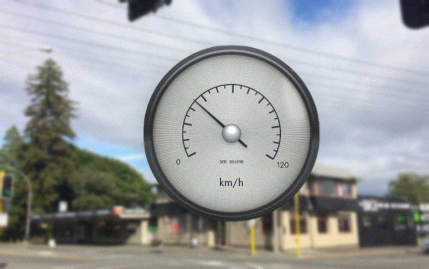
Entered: {"value": 35, "unit": "km/h"}
